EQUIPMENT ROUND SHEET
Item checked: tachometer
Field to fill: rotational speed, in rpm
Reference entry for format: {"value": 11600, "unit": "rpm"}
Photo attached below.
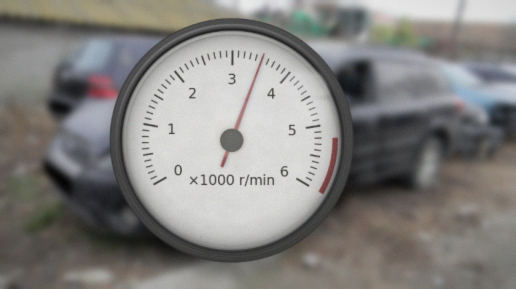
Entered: {"value": 3500, "unit": "rpm"}
